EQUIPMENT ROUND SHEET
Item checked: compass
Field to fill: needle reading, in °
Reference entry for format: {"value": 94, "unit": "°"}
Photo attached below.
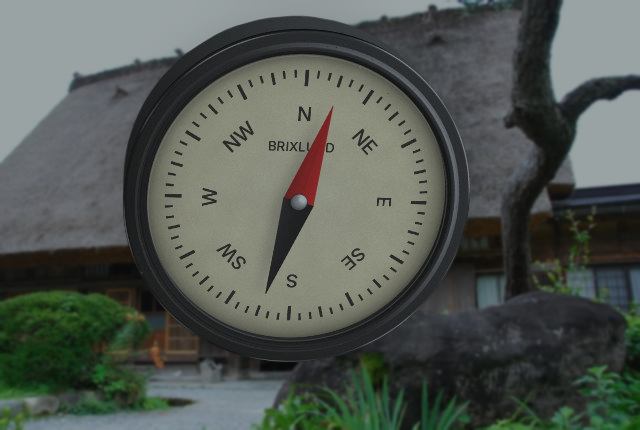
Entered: {"value": 15, "unit": "°"}
